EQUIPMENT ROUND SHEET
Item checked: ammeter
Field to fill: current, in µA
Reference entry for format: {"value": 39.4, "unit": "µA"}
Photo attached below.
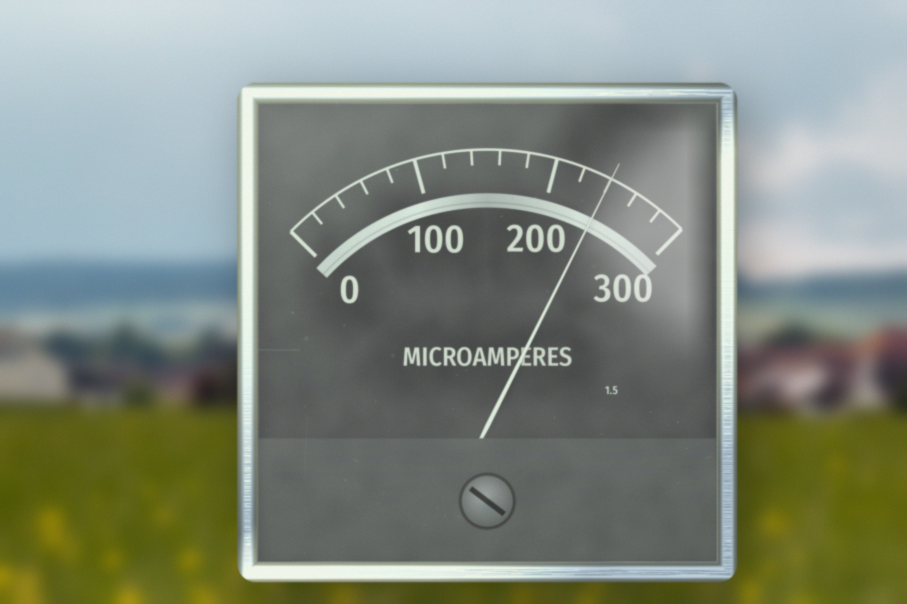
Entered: {"value": 240, "unit": "µA"}
